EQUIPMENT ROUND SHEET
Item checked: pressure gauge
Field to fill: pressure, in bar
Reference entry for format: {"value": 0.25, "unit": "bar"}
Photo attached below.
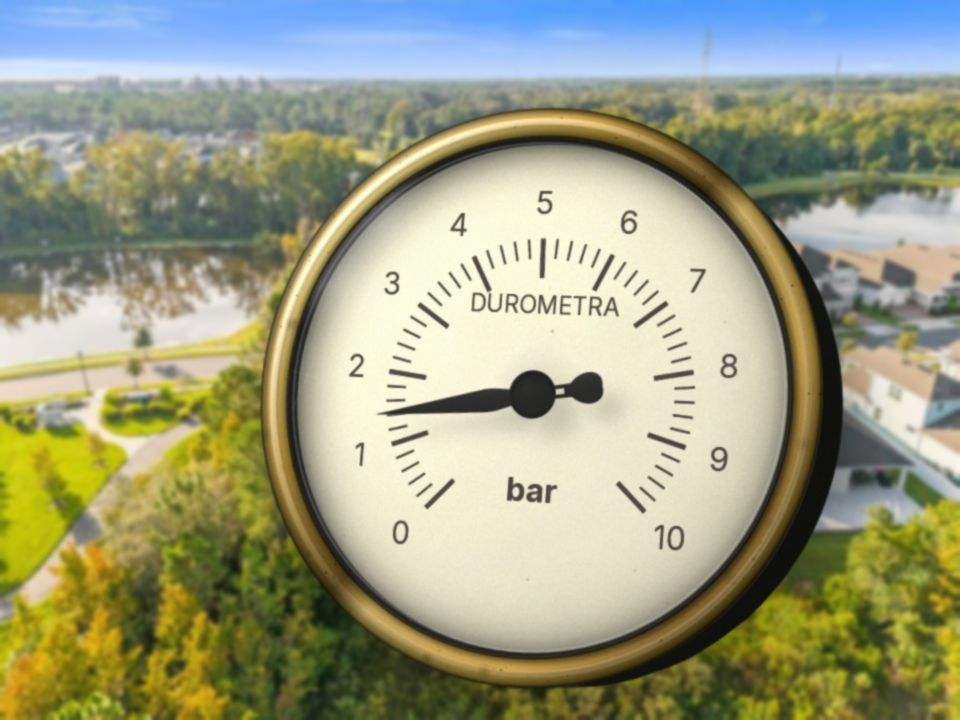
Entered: {"value": 1.4, "unit": "bar"}
